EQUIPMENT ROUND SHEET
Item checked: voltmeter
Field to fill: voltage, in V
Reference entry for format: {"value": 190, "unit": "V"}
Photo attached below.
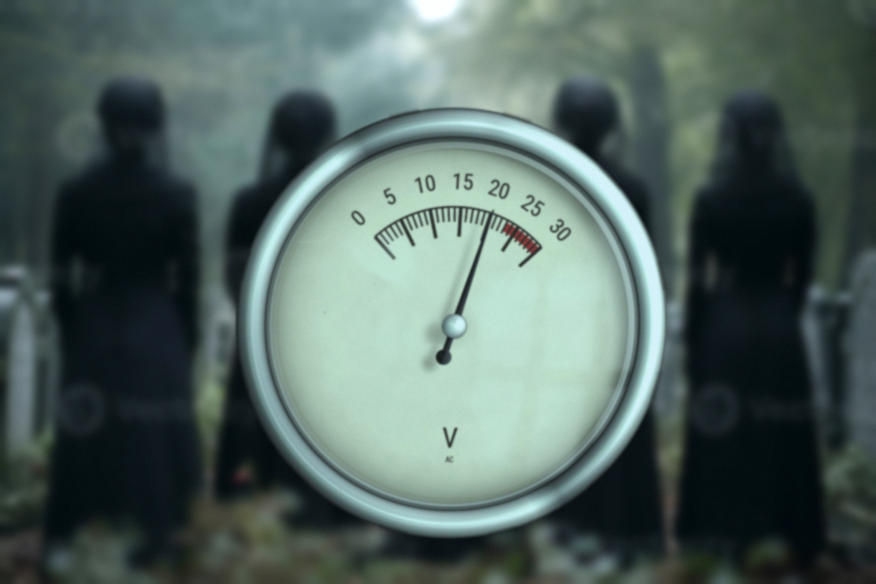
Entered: {"value": 20, "unit": "V"}
